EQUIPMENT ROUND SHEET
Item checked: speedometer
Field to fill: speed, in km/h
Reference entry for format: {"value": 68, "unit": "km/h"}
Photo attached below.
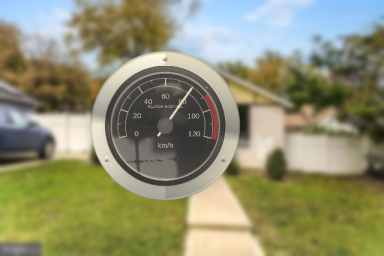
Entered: {"value": 80, "unit": "km/h"}
